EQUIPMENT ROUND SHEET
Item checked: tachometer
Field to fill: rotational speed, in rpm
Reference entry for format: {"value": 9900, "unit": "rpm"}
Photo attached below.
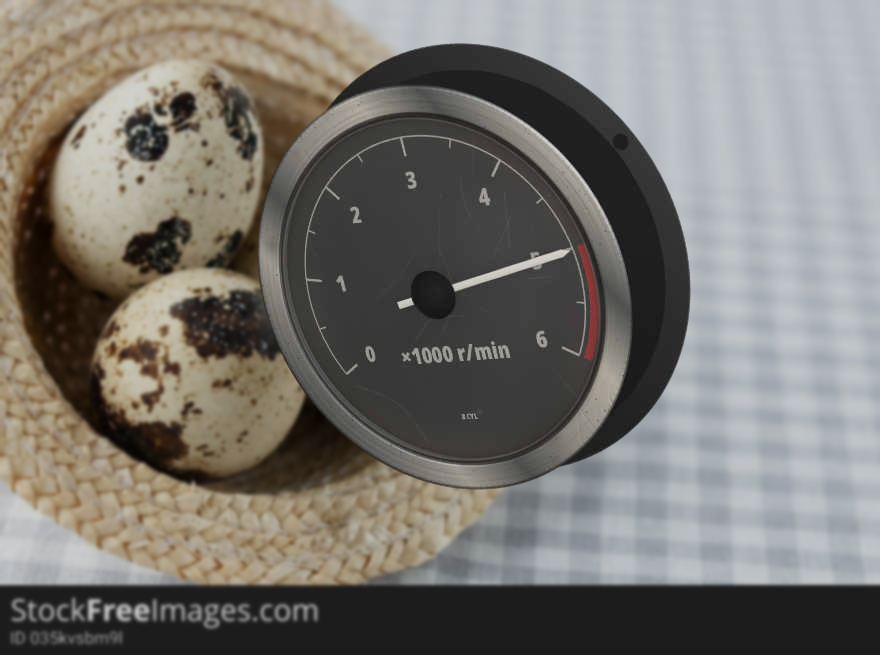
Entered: {"value": 5000, "unit": "rpm"}
